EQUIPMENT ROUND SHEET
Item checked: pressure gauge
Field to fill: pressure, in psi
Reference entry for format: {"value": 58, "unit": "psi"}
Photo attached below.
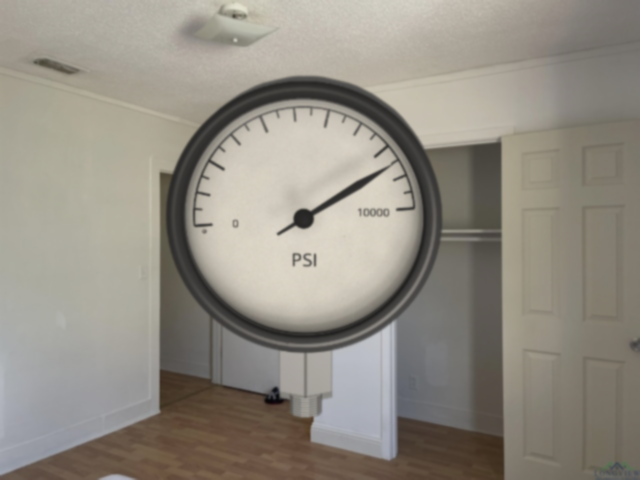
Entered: {"value": 8500, "unit": "psi"}
